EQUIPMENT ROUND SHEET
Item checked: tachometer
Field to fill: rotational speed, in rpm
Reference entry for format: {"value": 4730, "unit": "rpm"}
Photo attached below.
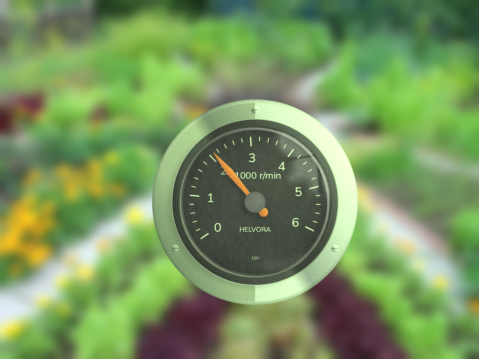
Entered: {"value": 2100, "unit": "rpm"}
